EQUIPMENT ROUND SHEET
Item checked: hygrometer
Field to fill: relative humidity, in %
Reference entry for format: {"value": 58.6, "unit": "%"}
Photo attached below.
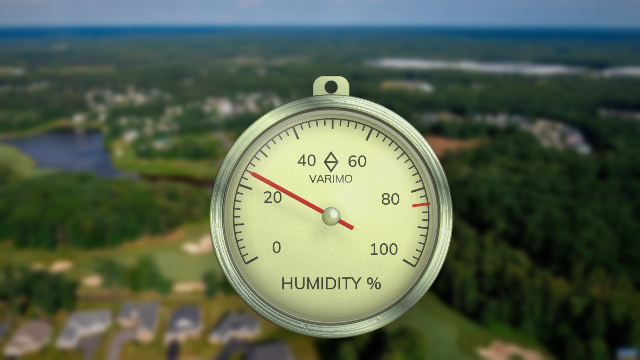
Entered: {"value": 24, "unit": "%"}
